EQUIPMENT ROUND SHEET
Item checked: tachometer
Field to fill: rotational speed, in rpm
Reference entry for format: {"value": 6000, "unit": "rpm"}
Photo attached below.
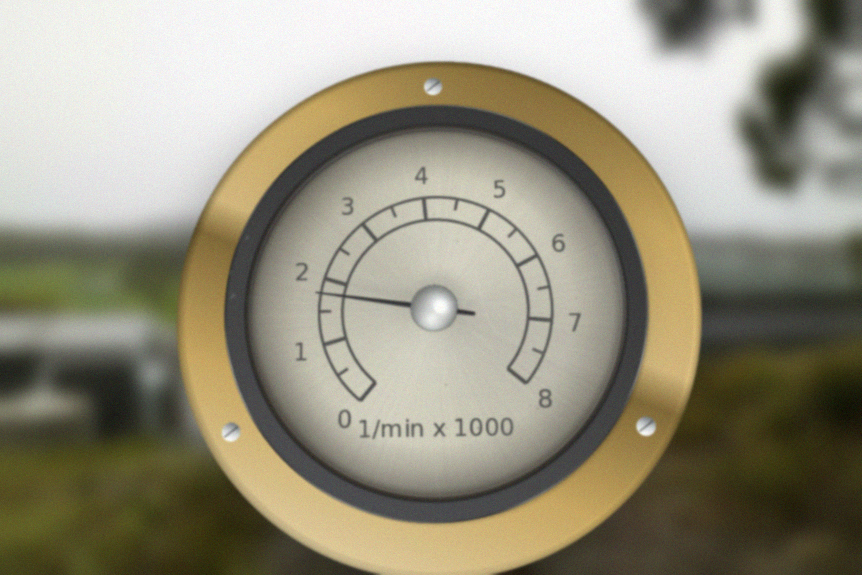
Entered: {"value": 1750, "unit": "rpm"}
